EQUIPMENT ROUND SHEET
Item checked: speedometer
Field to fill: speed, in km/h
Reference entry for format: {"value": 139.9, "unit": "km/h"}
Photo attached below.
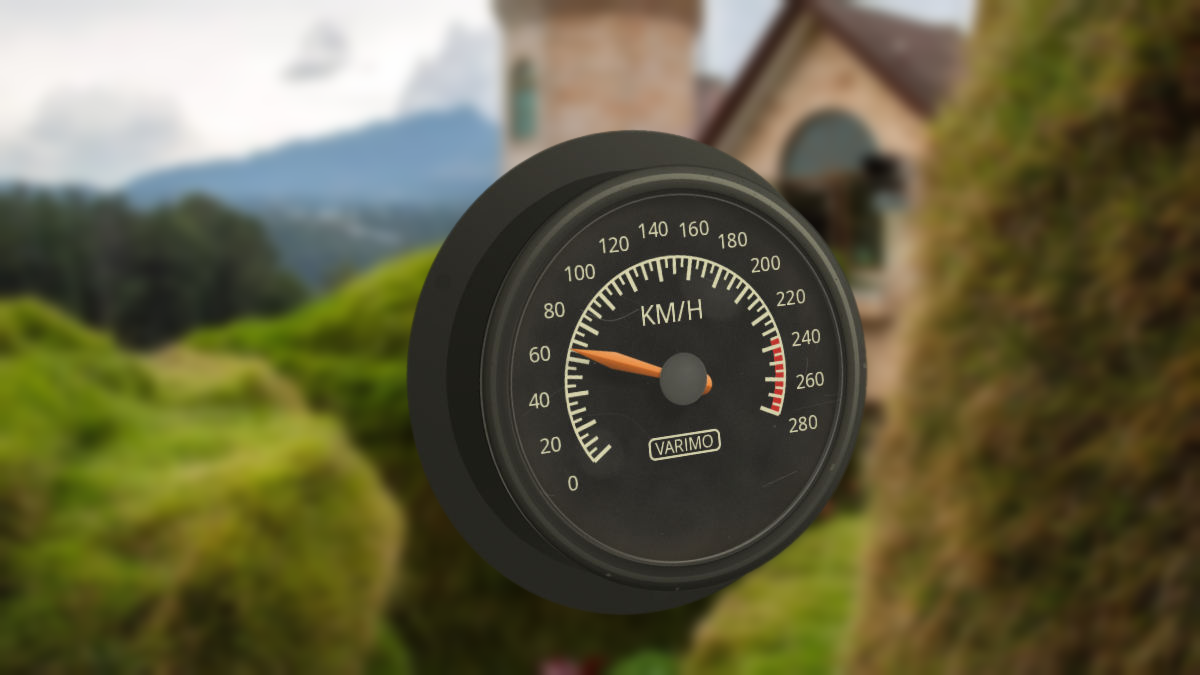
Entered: {"value": 65, "unit": "km/h"}
